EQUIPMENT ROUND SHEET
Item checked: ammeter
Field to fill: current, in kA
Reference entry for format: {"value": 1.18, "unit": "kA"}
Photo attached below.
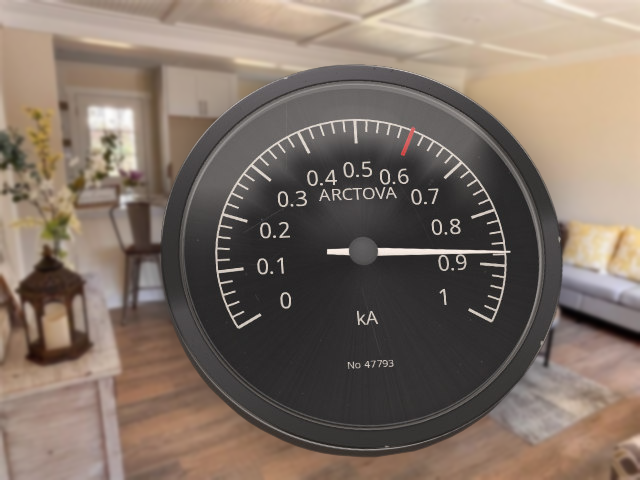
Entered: {"value": 0.88, "unit": "kA"}
